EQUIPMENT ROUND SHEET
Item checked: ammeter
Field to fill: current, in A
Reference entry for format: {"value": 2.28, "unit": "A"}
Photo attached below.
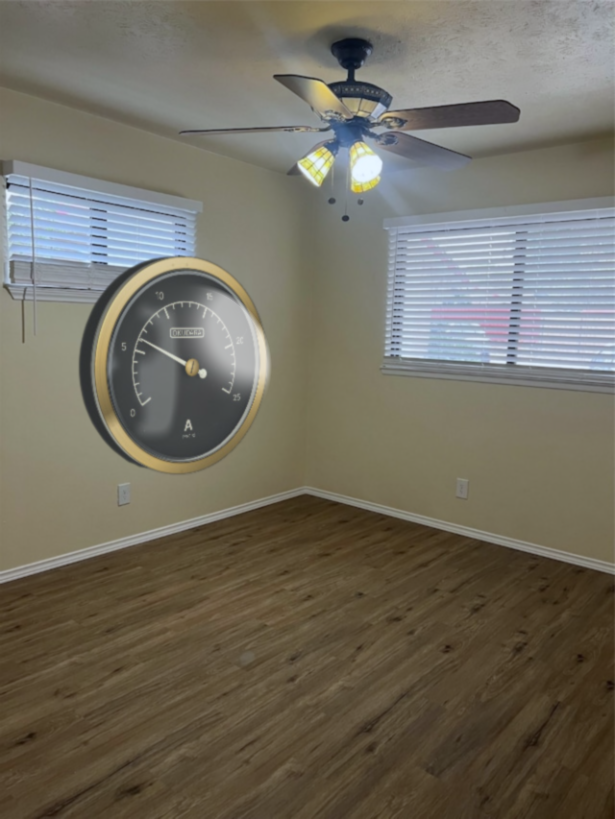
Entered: {"value": 6, "unit": "A"}
